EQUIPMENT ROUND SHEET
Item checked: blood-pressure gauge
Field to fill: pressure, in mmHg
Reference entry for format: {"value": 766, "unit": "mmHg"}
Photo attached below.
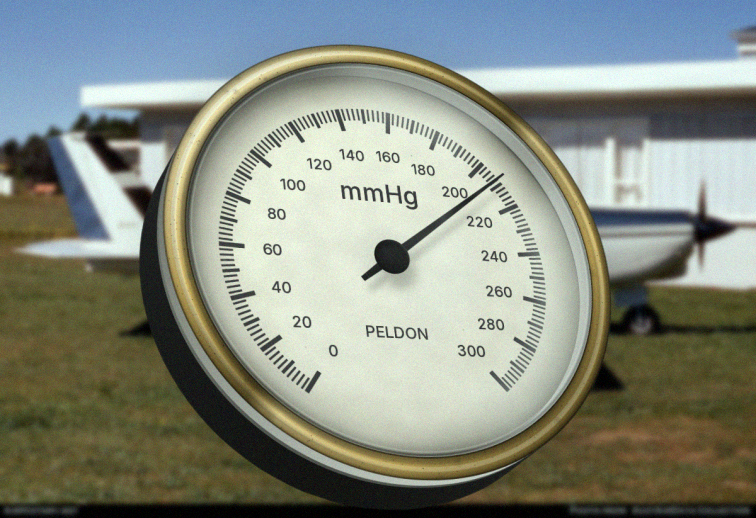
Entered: {"value": 208, "unit": "mmHg"}
